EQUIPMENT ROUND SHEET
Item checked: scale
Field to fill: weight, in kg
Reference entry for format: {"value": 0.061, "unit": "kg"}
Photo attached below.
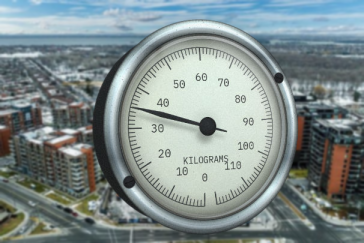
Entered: {"value": 35, "unit": "kg"}
